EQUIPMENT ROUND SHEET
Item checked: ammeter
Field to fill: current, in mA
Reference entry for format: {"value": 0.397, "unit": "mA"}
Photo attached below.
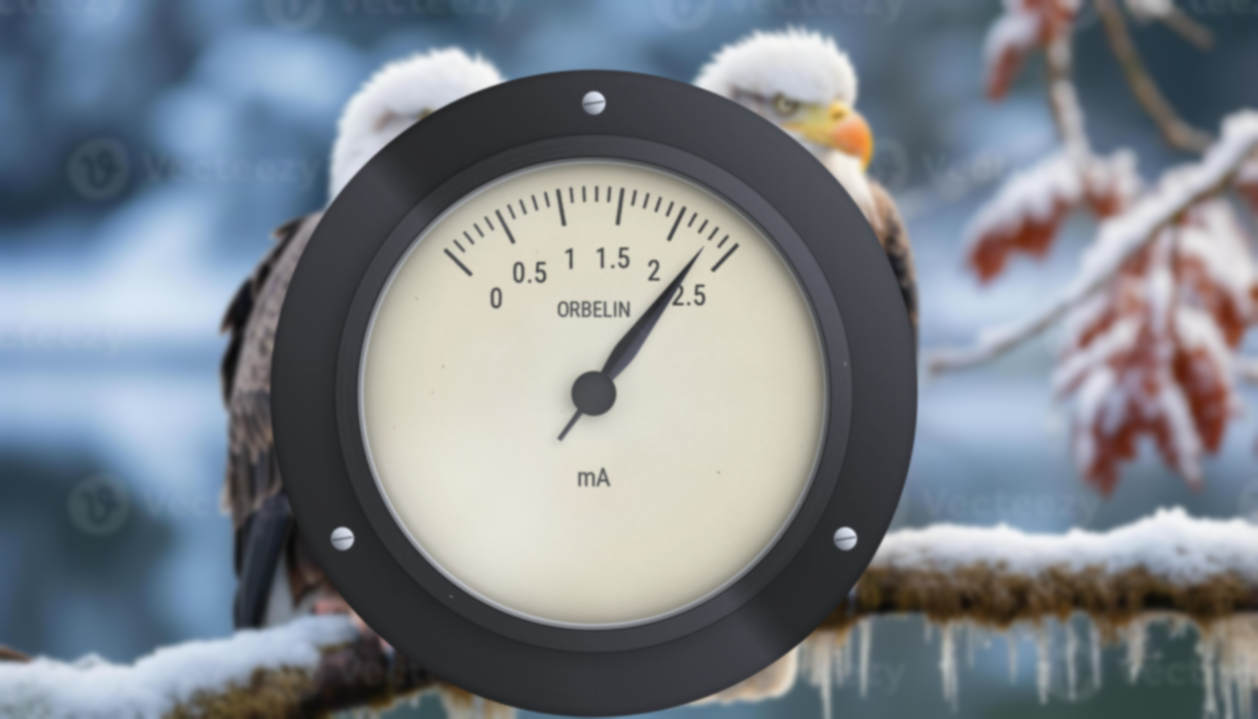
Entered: {"value": 2.3, "unit": "mA"}
